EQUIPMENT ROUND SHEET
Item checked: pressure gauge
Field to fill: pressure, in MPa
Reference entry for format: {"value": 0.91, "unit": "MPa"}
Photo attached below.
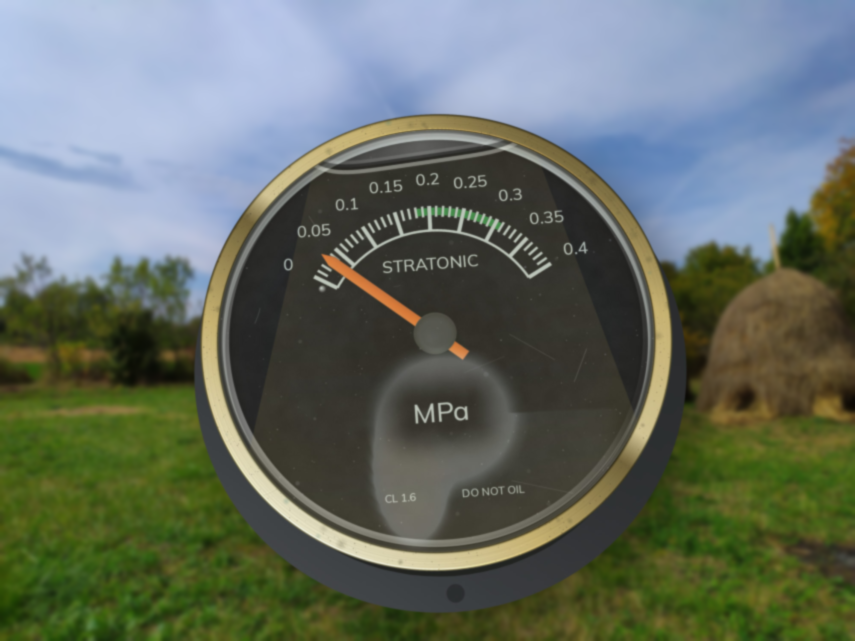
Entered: {"value": 0.03, "unit": "MPa"}
